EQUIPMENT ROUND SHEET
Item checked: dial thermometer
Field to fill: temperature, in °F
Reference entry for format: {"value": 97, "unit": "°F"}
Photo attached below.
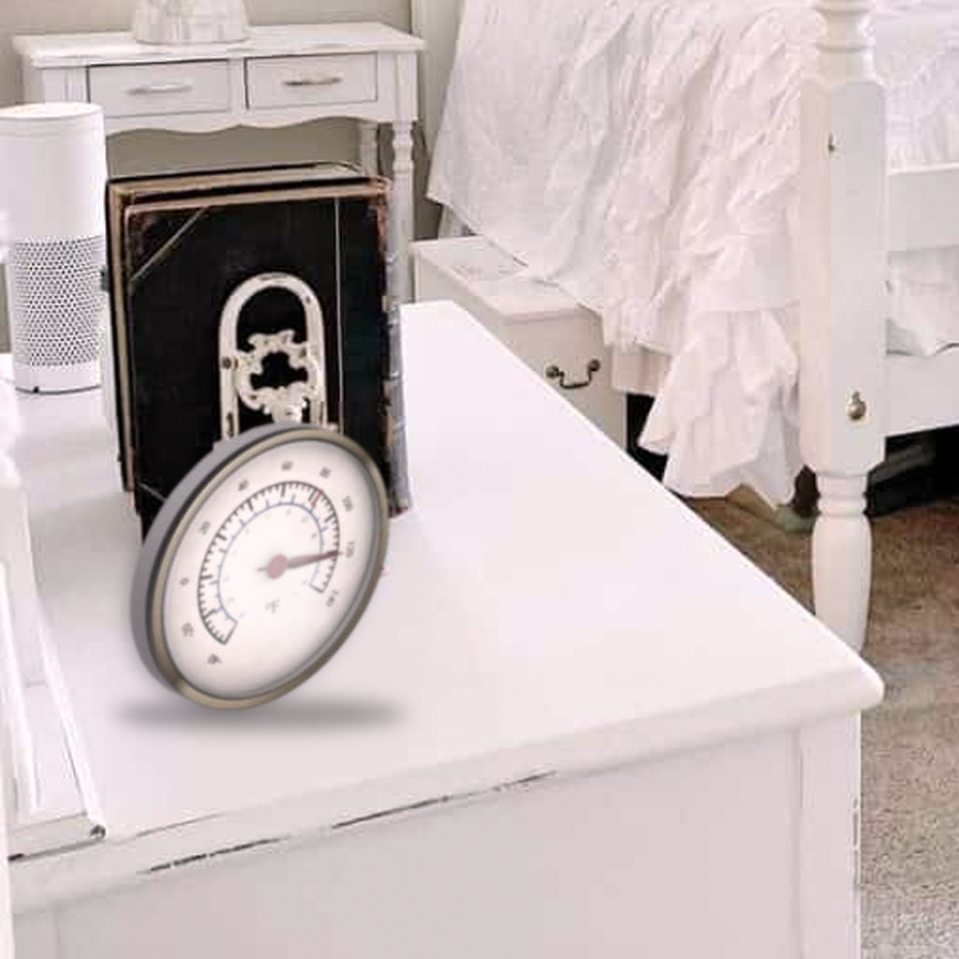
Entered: {"value": 120, "unit": "°F"}
